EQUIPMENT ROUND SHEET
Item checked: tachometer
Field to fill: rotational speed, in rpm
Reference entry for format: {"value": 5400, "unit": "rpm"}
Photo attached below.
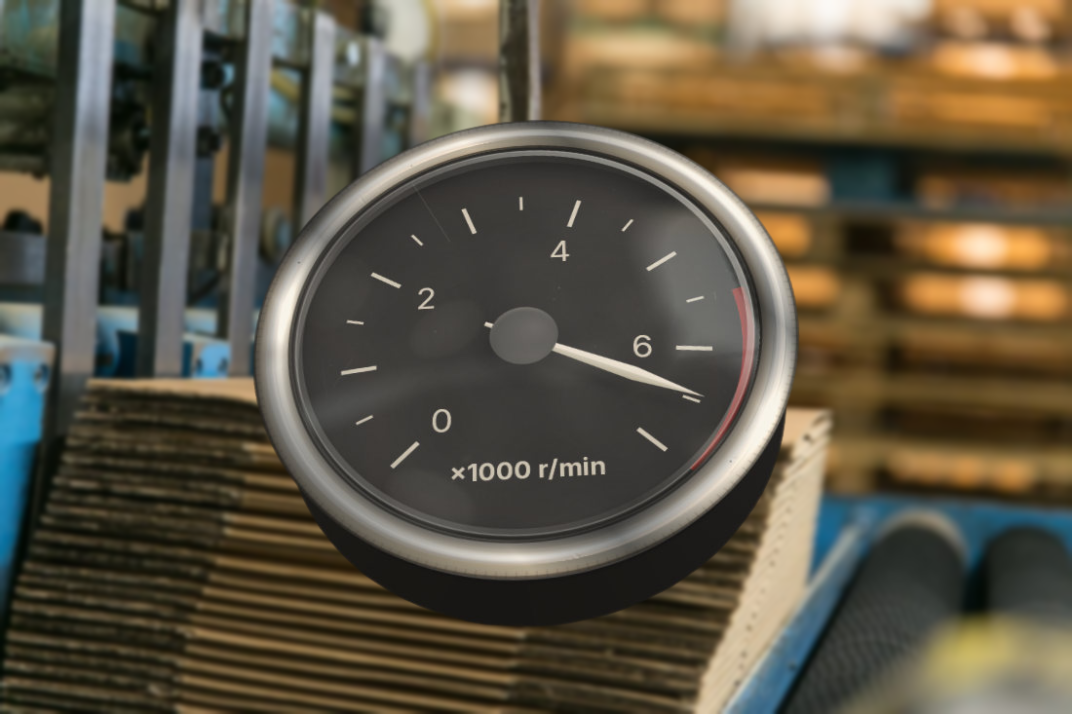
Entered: {"value": 6500, "unit": "rpm"}
